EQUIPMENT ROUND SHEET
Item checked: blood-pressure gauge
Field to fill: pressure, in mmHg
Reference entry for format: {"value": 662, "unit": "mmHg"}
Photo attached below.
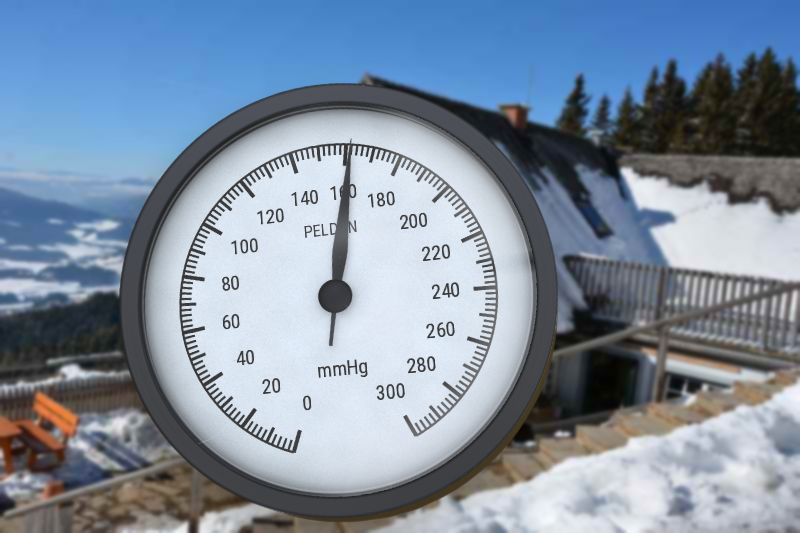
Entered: {"value": 162, "unit": "mmHg"}
